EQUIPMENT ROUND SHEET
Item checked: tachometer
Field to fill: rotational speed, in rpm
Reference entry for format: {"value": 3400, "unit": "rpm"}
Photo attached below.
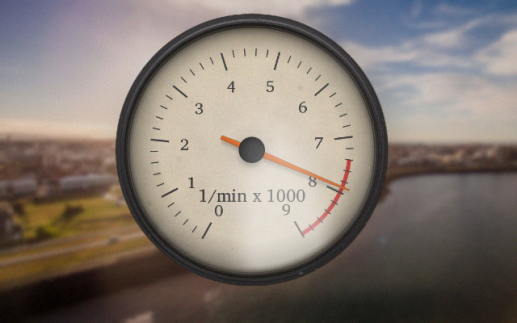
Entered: {"value": 7900, "unit": "rpm"}
